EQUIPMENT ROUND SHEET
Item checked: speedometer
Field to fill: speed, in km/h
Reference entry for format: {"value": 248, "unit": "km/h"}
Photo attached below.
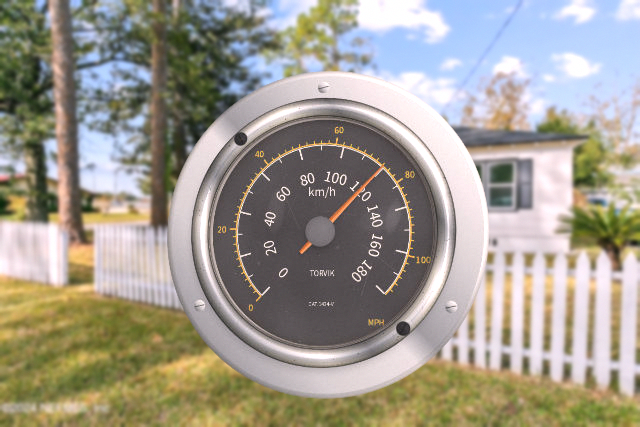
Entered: {"value": 120, "unit": "km/h"}
